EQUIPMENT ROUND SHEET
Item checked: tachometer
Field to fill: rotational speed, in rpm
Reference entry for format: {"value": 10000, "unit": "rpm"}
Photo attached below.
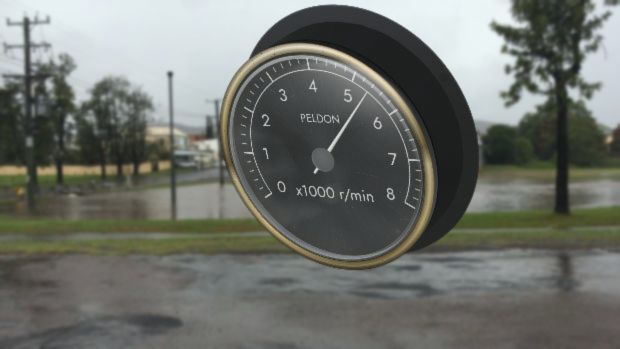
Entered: {"value": 5400, "unit": "rpm"}
